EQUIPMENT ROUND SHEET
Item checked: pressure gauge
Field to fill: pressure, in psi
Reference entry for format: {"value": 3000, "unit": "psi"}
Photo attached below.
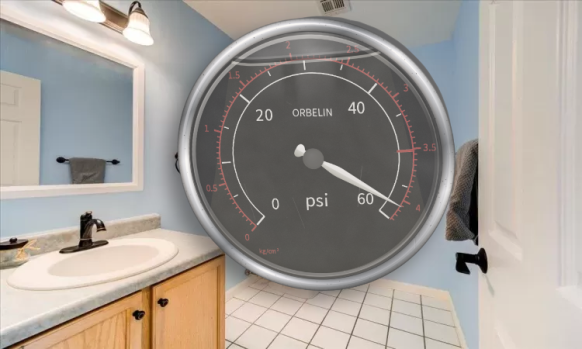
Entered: {"value": 57.5, "unit": "psi"}
